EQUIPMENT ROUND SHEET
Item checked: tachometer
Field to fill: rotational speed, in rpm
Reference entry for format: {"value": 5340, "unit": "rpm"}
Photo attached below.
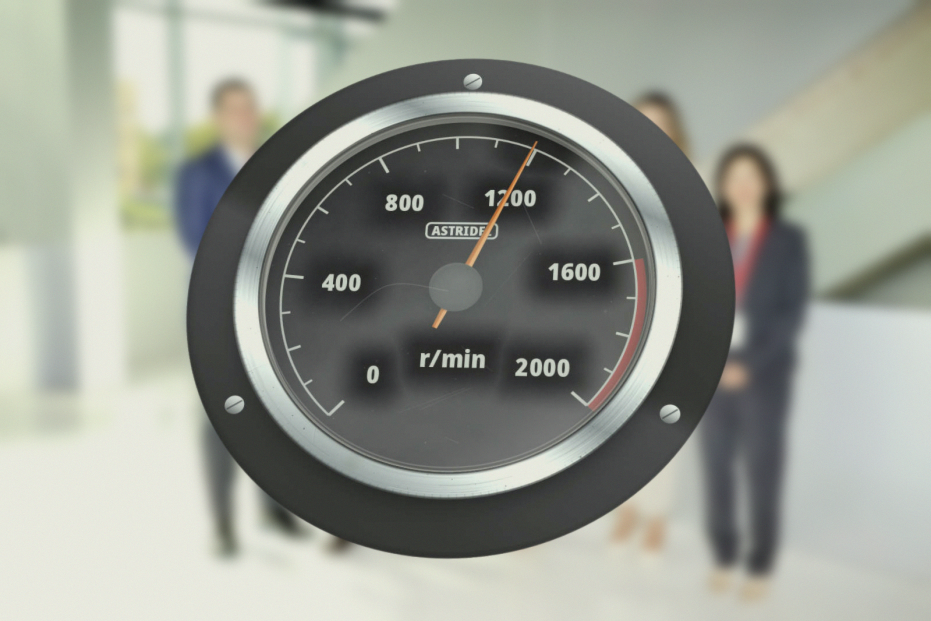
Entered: {"value": 1200, "unit": "rpm"}
